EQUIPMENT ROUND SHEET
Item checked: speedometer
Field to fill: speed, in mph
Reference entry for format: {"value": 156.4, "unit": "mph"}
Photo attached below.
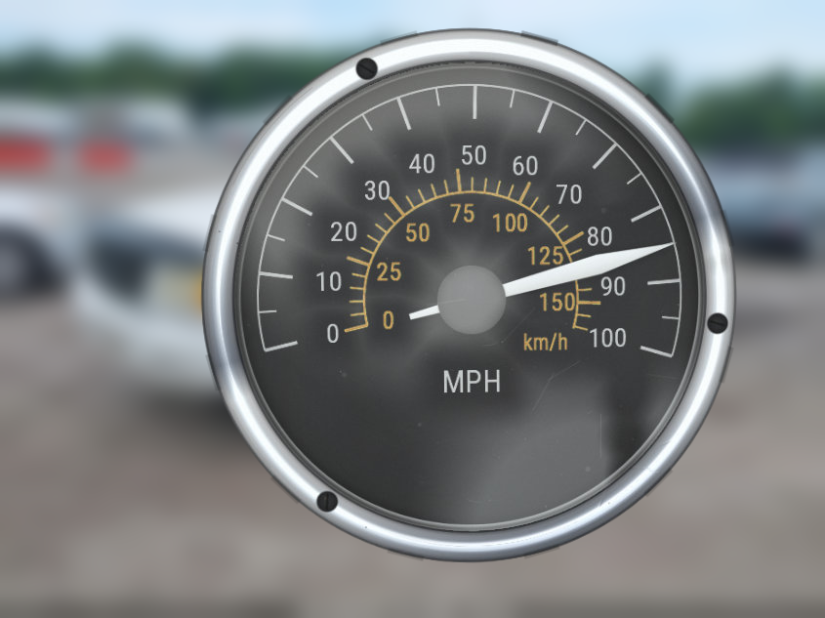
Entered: {"value": 85, "unit": "mph"}
